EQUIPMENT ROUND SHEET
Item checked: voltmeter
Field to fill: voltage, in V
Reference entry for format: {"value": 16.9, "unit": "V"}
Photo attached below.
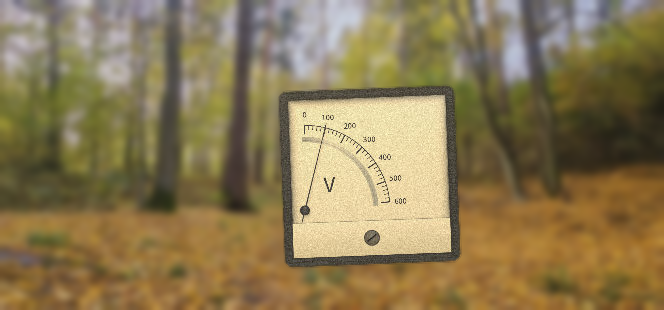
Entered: {"value": 100, "unit": "V"}
